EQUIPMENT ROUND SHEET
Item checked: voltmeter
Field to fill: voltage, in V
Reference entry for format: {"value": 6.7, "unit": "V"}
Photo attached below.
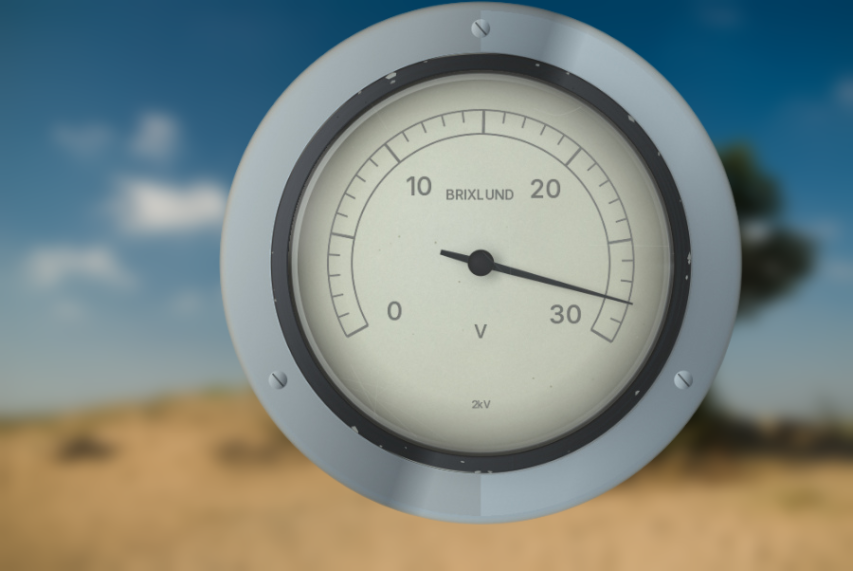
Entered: {"value": 28, "unit": "V"}
